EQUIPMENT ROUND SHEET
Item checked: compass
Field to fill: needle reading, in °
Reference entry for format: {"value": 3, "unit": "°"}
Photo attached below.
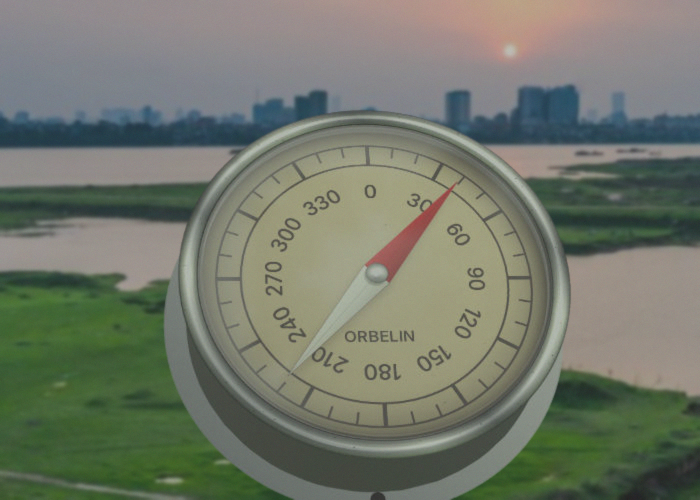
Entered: {"value": 40, "unit": "°"}
